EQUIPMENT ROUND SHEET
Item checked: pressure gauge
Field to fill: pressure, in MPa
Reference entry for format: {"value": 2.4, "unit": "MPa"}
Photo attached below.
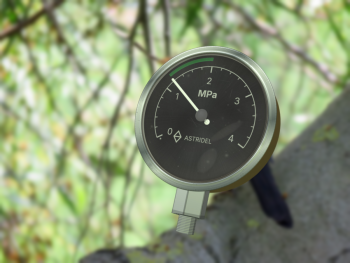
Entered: {"value": 1.2, "unit": "MPa"}
